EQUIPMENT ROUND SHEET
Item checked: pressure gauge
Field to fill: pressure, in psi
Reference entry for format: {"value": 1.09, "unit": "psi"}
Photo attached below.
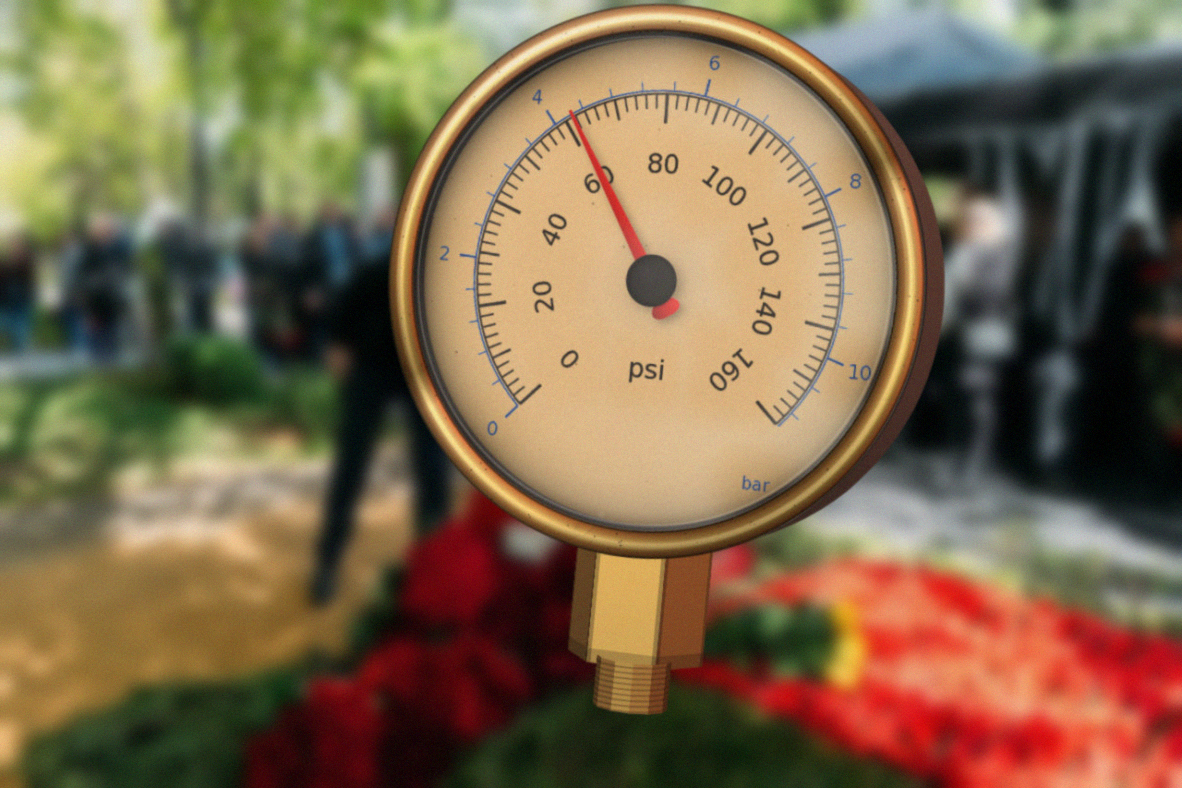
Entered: {"value": 62, "unit": "psi"}
